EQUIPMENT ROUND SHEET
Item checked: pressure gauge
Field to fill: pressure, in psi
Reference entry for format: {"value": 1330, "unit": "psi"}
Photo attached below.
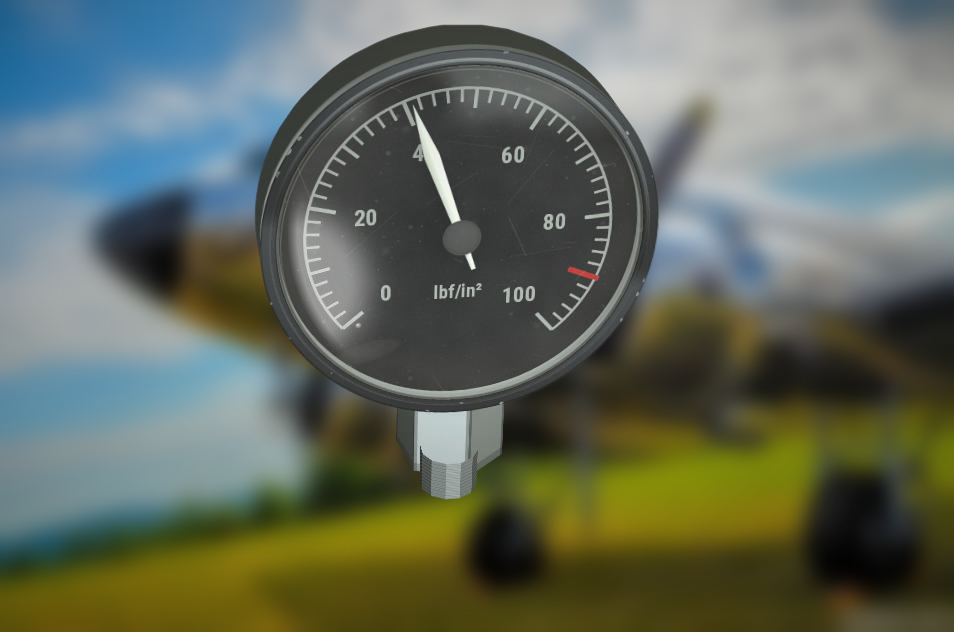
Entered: {"value": 41, "unit": "psi"}
